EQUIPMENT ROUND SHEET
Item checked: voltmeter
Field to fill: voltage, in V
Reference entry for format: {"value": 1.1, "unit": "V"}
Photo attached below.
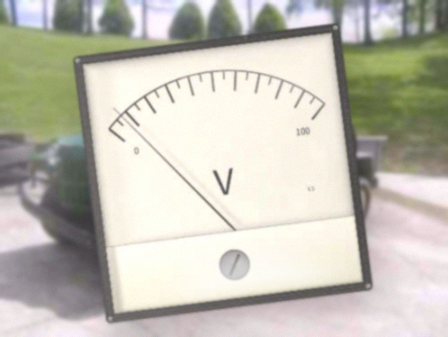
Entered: {"value": 7.5, "unit": "V"}
